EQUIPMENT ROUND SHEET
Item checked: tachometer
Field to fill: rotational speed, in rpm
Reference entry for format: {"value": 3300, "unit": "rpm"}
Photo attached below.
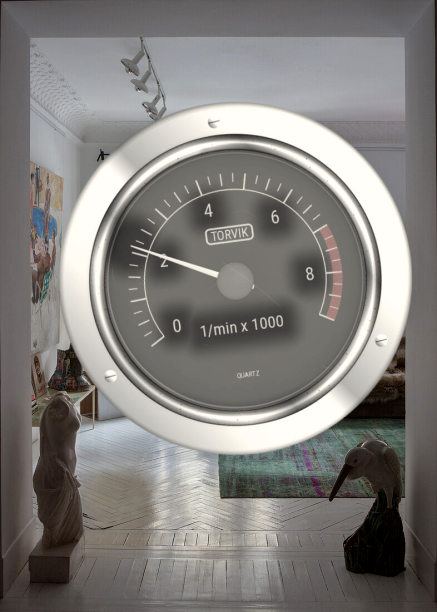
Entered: {"value": 2125, "unit": "rpm"}
